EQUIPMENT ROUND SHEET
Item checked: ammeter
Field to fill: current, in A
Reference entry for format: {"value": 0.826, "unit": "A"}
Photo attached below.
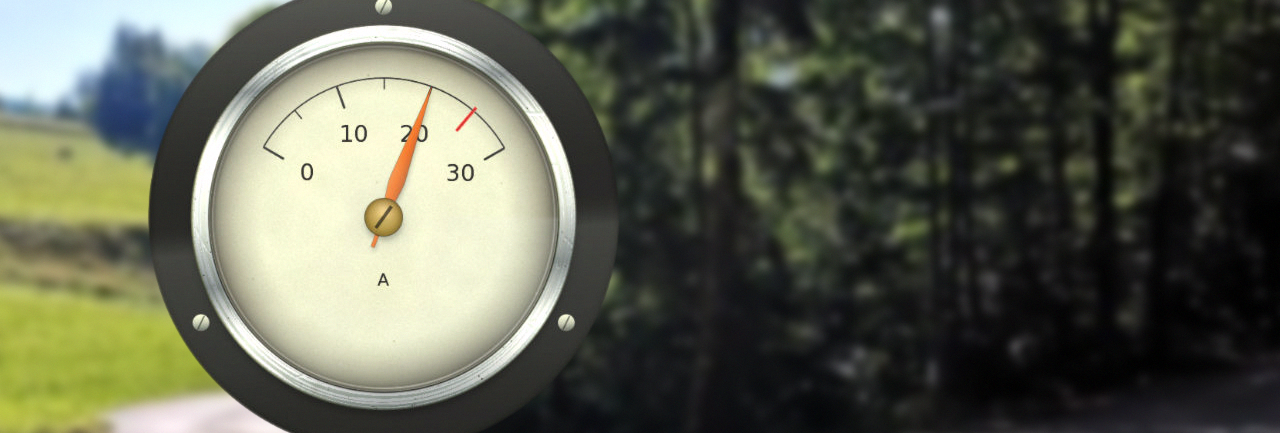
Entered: {"value": 20, "unit": "A"}
